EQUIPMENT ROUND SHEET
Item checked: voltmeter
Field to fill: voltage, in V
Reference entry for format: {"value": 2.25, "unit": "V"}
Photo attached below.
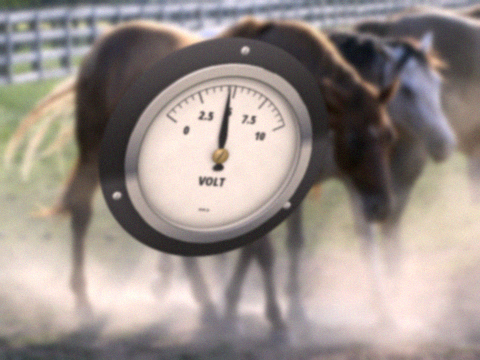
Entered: {"value": 4.5, "unit": "V"}
